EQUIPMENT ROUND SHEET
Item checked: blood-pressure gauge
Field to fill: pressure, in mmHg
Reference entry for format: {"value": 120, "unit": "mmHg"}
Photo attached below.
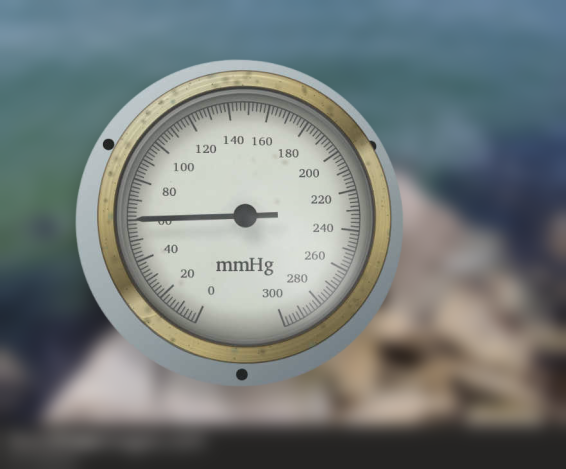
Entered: {"value": 60, "unit": "mmHg"}
